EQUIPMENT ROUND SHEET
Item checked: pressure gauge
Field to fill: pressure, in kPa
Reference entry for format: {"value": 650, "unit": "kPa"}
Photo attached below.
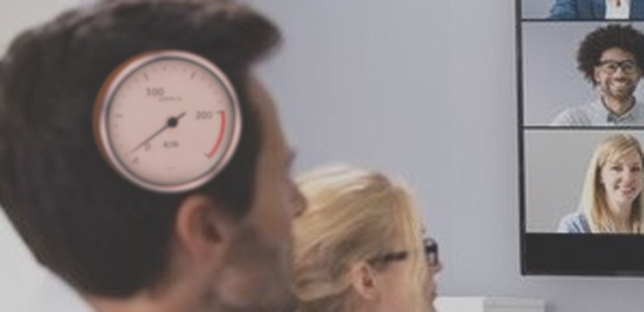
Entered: {"value": 10, "unit": "kPa"}
